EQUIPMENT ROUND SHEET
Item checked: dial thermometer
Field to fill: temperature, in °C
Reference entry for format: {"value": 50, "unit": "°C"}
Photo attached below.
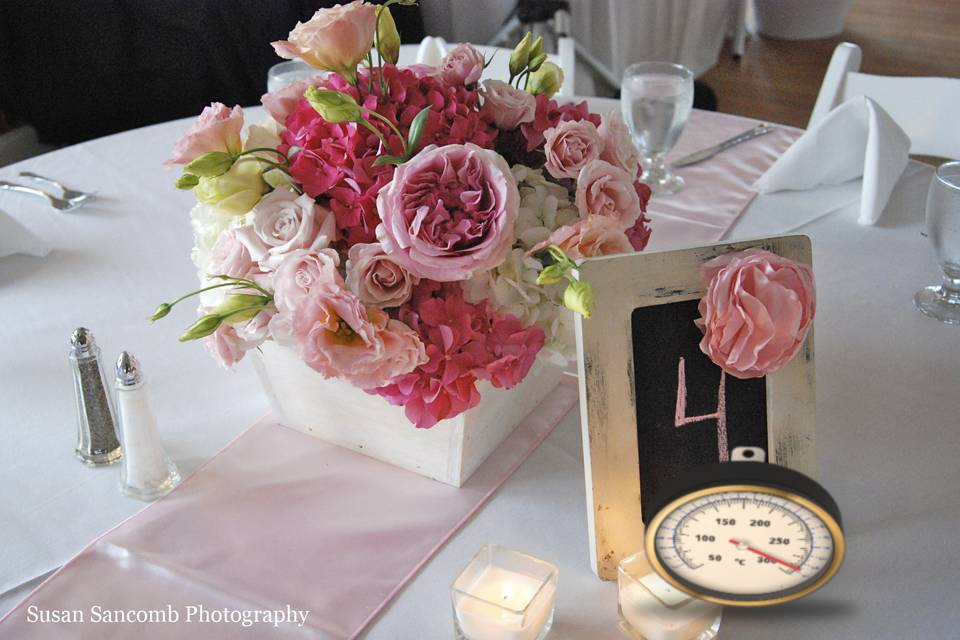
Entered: {"value": 287.5, "unit": "°C"}
